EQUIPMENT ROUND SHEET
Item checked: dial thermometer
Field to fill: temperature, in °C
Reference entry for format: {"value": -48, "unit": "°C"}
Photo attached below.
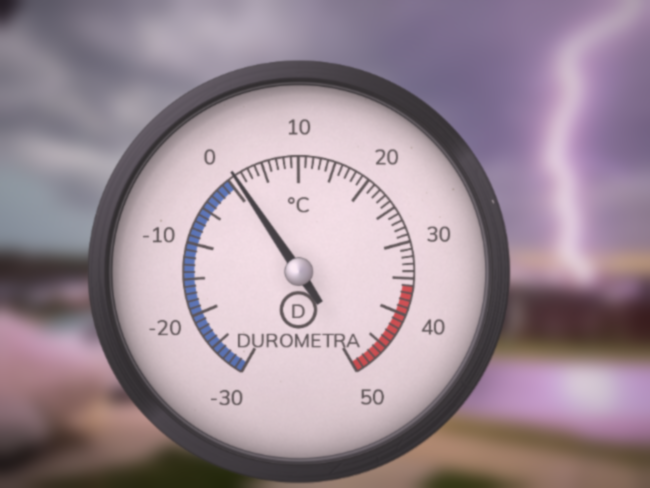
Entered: {"value": 1, "unit": "°C"}
